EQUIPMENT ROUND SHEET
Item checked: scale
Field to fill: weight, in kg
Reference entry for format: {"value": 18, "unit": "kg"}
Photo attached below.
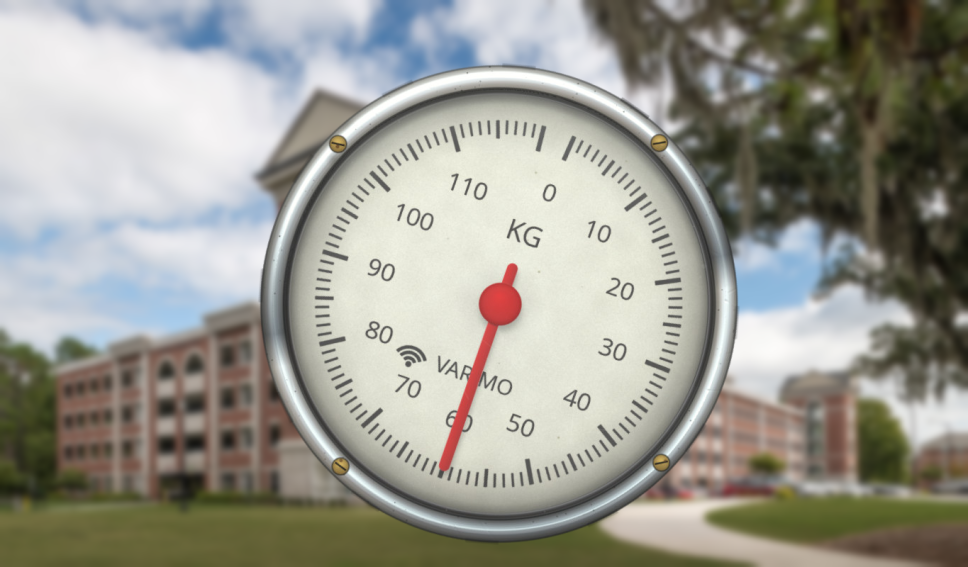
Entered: {"value": 60, "unit": "kg"}
